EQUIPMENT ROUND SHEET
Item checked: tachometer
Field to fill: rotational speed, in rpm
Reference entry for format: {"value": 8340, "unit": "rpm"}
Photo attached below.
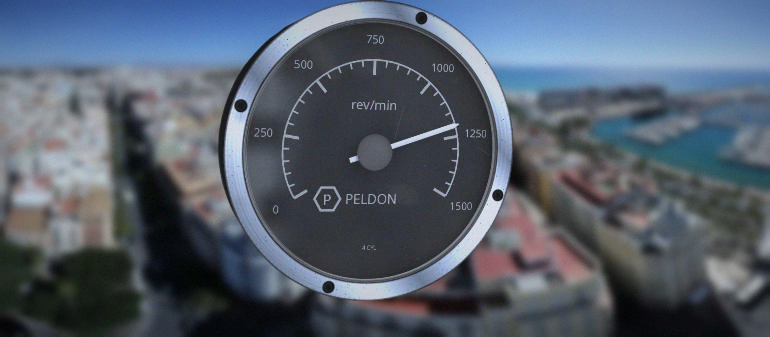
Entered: {"value": 1200, "unit": "rpm"}
